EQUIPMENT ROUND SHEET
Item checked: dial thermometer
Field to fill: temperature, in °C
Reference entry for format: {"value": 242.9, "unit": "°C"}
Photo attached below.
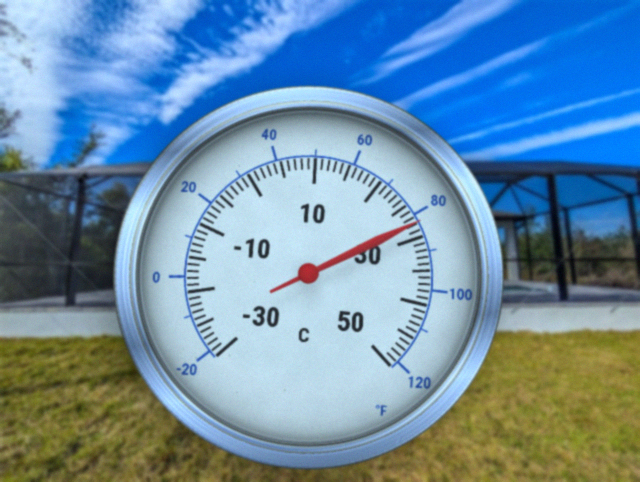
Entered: {"value": 28, "unit": "°C"}
